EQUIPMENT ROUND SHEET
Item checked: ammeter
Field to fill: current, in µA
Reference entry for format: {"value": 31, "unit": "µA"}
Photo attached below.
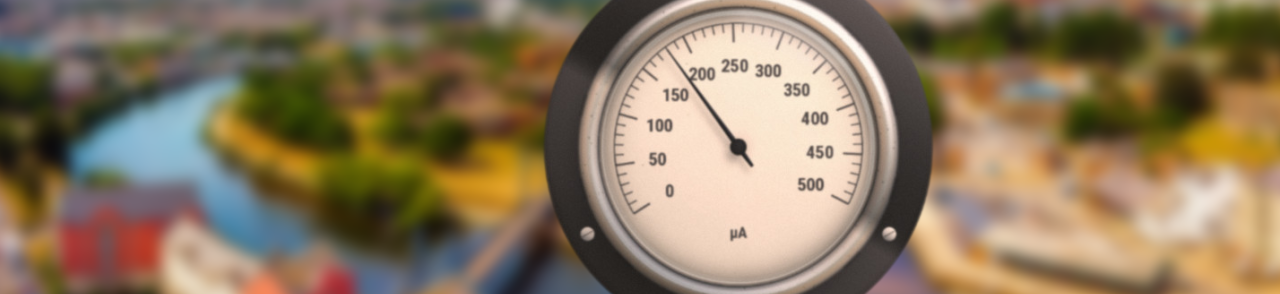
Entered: {"value": 180, "unit": "µA"}
